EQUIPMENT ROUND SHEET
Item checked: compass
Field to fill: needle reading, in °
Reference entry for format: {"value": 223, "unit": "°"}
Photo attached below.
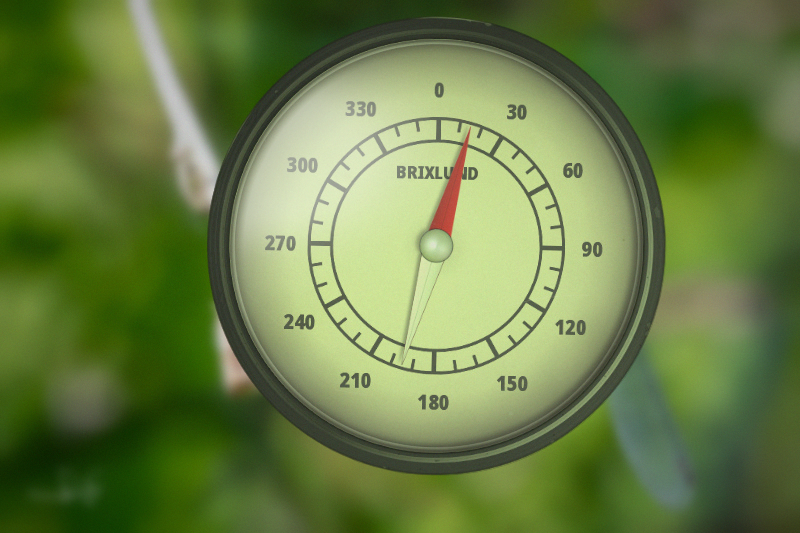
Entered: {"value": 15, "unit": "°"}
